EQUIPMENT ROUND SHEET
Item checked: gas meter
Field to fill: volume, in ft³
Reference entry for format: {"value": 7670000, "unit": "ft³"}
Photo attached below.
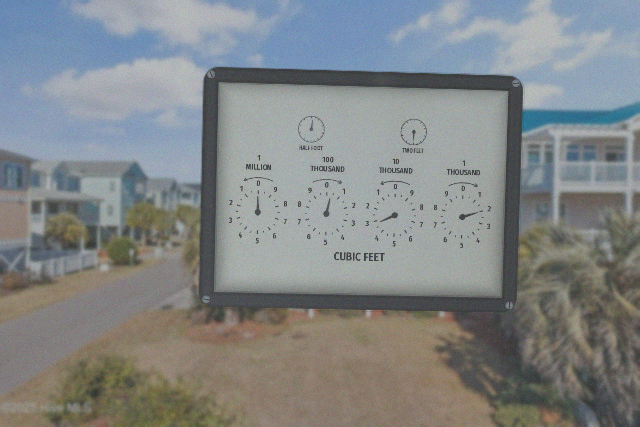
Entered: {"value": 3200, "unit": "ft³"}
